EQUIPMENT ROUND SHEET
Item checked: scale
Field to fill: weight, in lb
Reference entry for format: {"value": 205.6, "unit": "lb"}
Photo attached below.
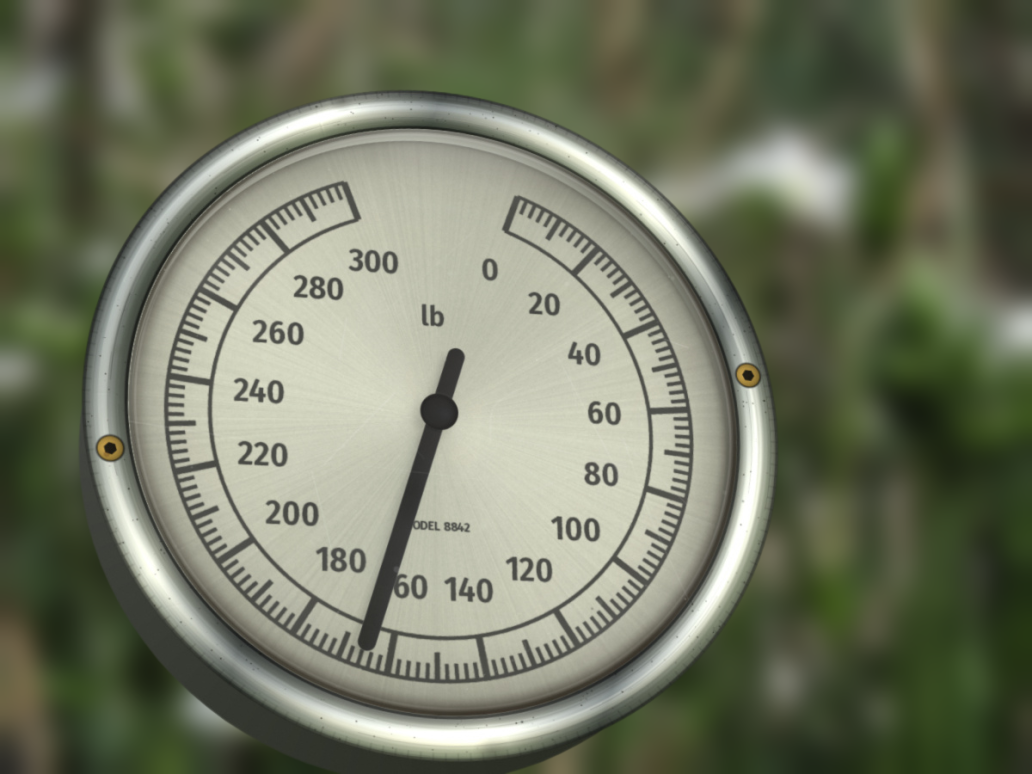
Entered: {"value": 166, "unit": "lb"}
